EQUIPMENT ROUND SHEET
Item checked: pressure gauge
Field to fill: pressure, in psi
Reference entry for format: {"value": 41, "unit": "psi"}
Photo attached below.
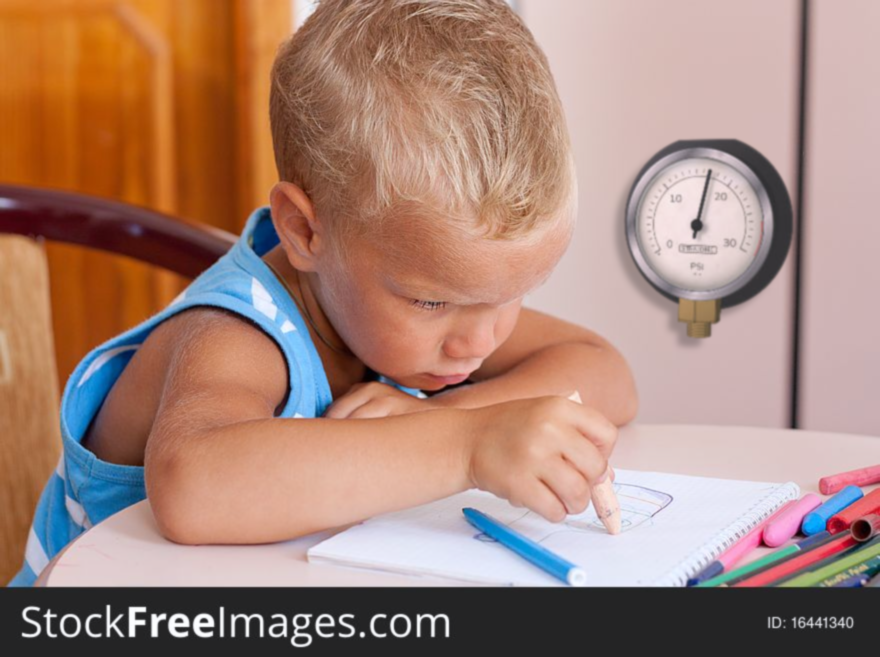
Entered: {"value": 17, "unit": "psi"}
